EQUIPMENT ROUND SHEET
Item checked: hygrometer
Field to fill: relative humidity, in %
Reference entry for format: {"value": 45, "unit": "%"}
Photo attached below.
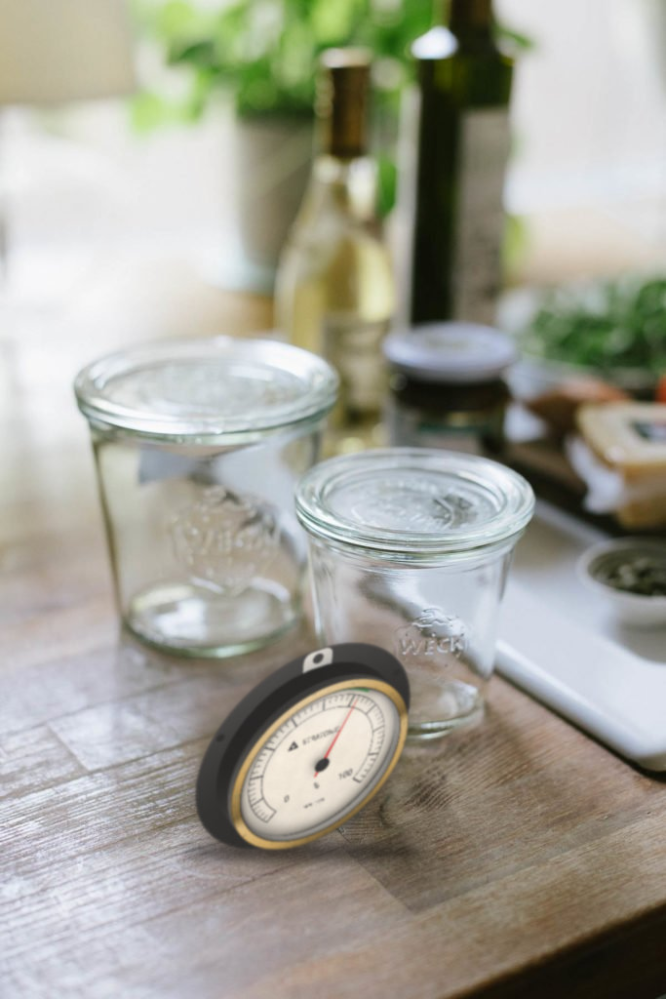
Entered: {"value": 60, "unit": "%"}
